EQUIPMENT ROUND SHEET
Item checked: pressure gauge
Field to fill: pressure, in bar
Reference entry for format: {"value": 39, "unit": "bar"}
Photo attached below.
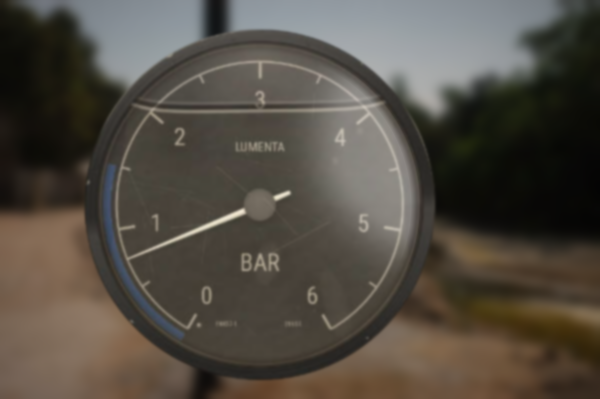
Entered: {"value": 0.75, "unit": "bar"}
